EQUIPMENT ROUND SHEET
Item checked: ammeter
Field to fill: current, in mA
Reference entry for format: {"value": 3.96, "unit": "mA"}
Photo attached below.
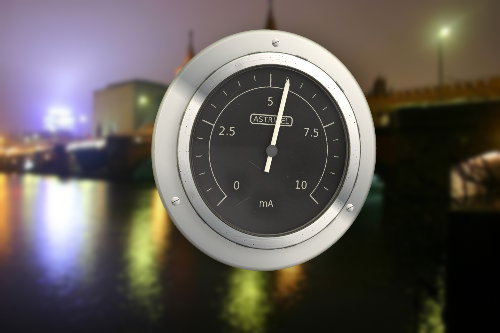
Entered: {"value": 5.5, "unit": "mA"}
